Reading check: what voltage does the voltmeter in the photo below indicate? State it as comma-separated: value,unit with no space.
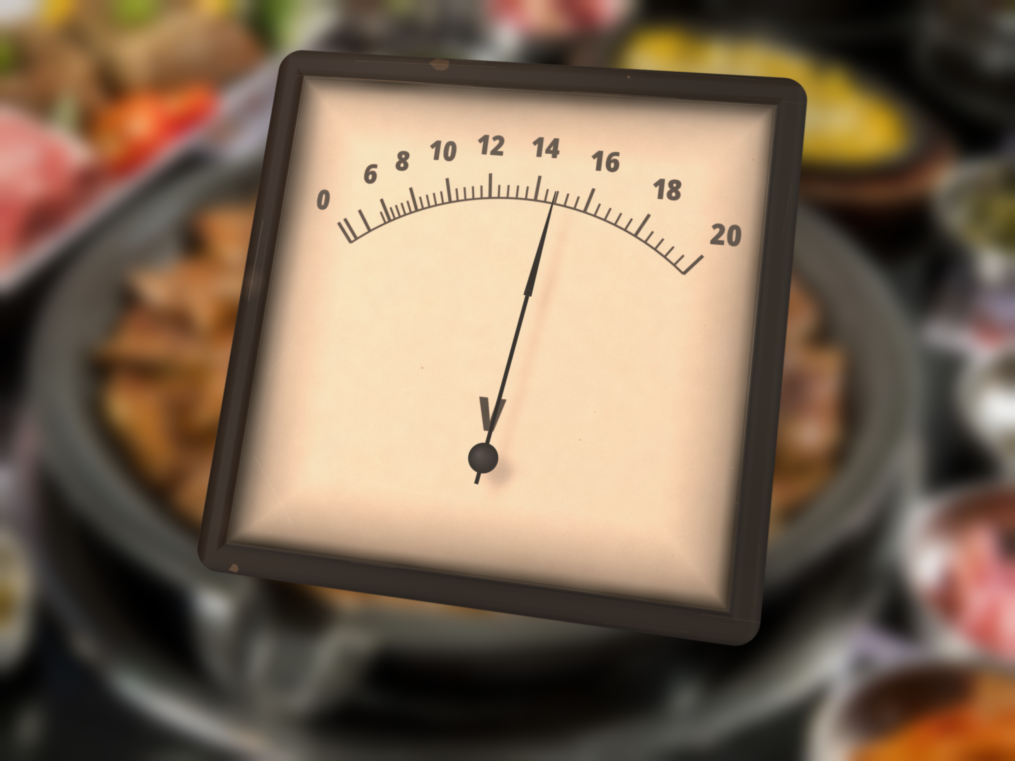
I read 14.8,V
